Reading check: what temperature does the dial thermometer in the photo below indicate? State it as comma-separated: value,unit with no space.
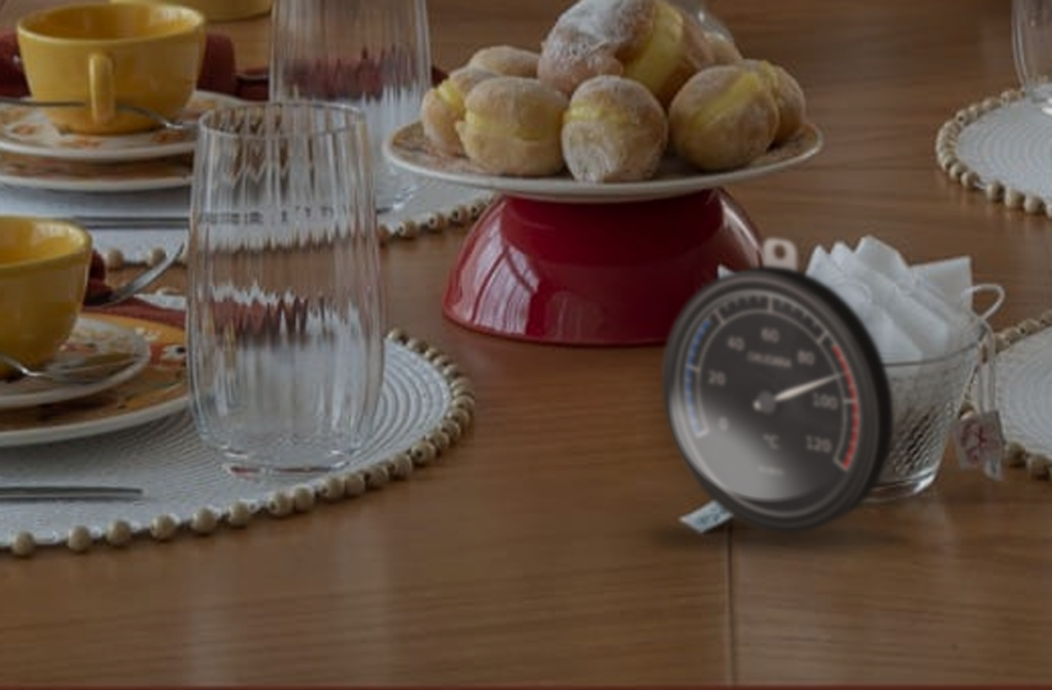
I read 92,°C
